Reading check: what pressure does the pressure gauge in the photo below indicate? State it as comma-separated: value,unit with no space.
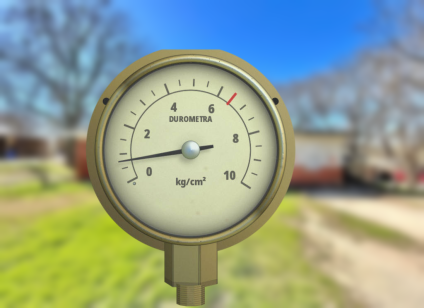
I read 0.75,kg/cm²
